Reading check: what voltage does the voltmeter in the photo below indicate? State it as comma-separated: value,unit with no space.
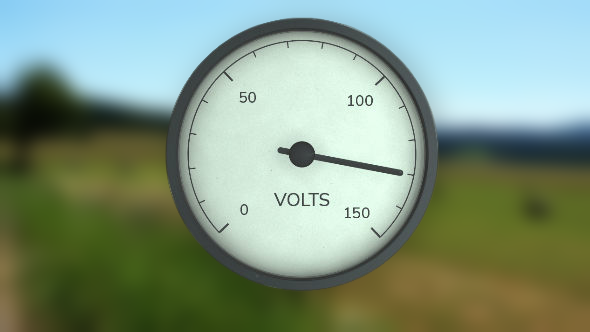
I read 130,V
